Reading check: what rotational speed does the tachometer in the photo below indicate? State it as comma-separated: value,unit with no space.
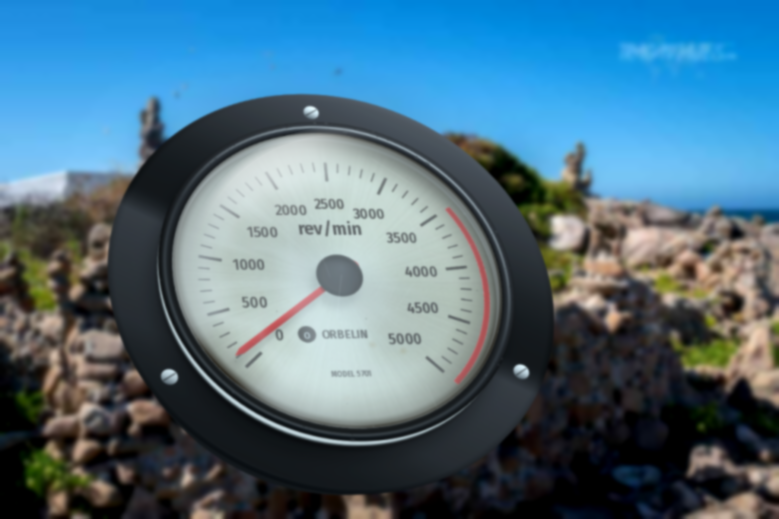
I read 100,rpm
